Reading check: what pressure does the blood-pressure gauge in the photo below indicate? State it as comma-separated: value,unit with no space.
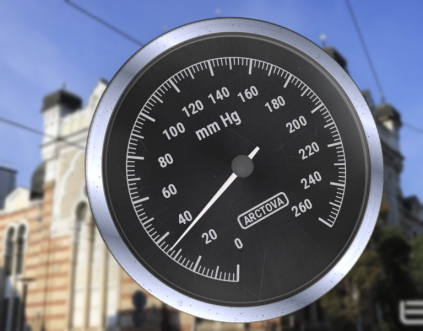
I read 34,mmHg
